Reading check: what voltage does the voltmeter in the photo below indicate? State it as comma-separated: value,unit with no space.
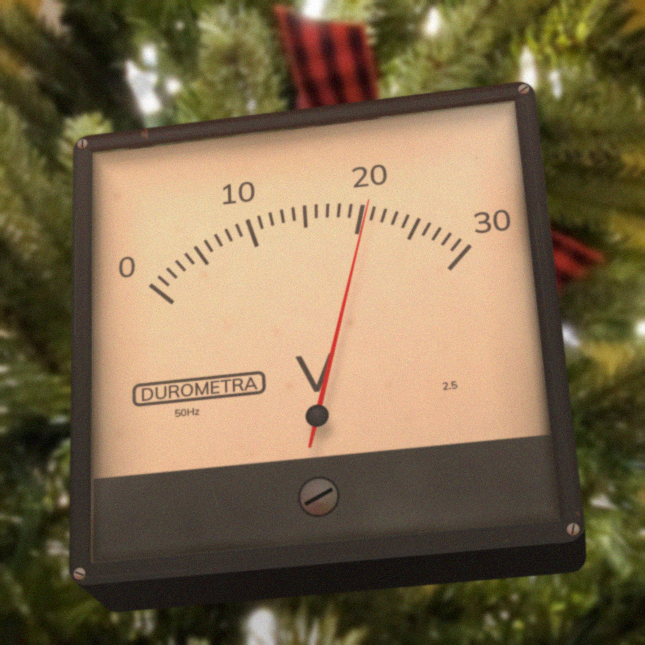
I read 20.5,V
